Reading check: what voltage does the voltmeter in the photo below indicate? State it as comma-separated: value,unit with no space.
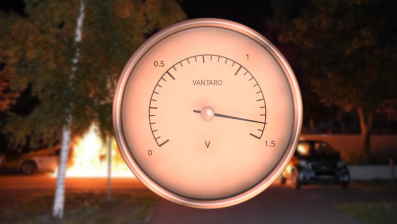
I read 1.4,V
